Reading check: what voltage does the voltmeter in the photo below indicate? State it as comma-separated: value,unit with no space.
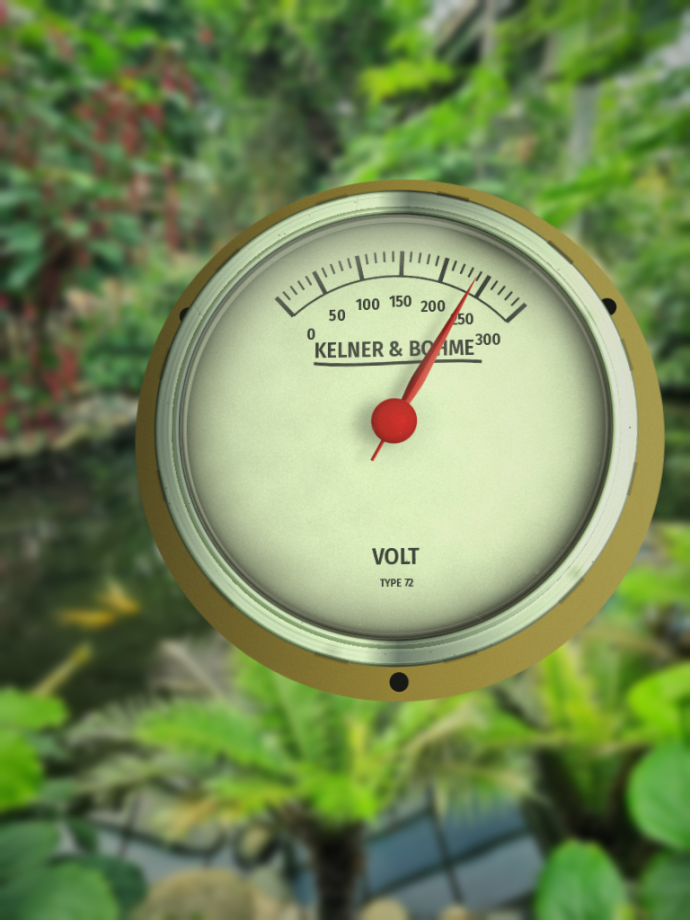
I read 240,V
